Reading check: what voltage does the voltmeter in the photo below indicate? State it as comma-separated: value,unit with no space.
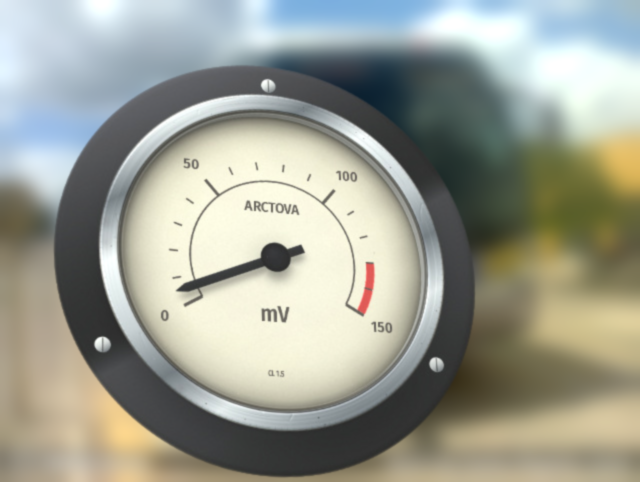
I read 5,mV
